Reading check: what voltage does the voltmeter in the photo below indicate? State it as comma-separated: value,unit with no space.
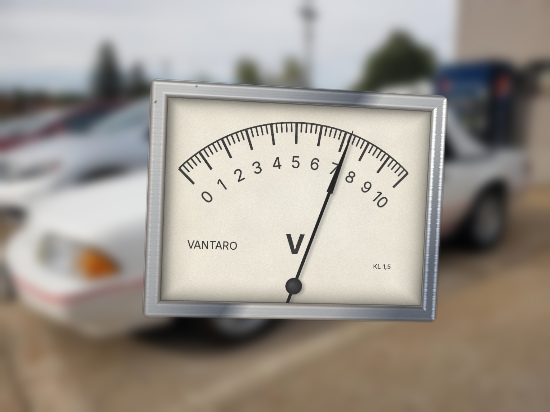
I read 7.2,V
